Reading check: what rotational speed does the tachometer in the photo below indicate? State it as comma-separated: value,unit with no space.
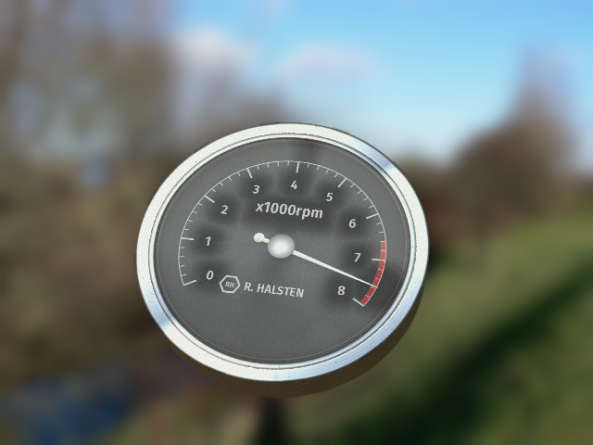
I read 7600,rpm
